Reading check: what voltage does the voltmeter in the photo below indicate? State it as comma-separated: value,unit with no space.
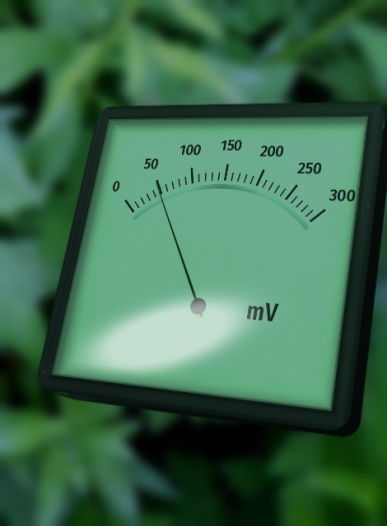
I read 50,mV
